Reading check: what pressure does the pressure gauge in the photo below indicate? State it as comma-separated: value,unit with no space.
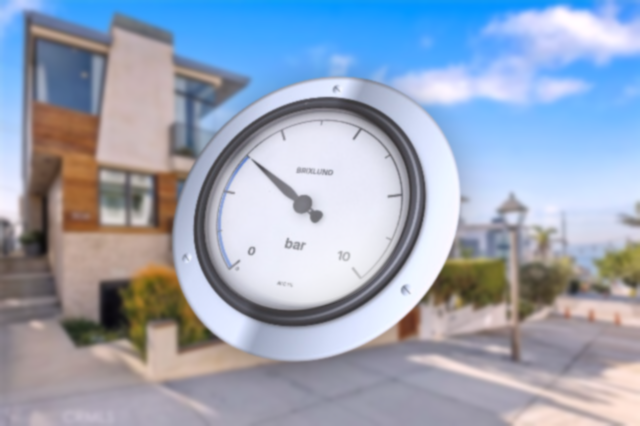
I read 3,bar
